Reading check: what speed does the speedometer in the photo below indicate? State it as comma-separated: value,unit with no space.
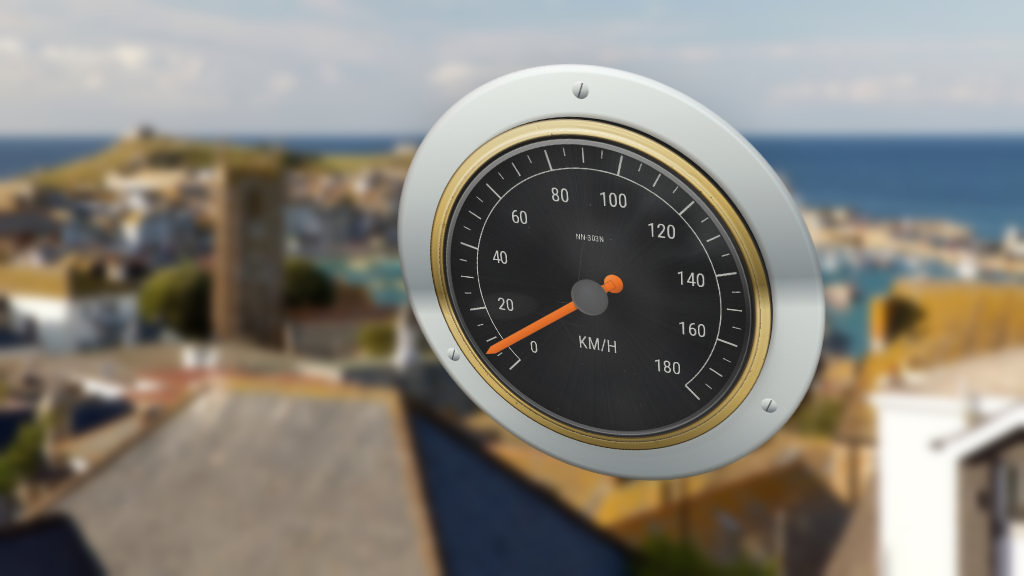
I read 7.5,km/h
